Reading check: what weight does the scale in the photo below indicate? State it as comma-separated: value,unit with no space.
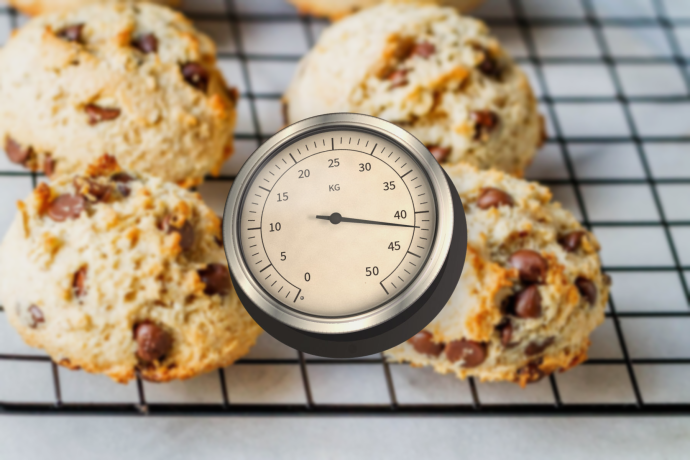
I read 42,kg
